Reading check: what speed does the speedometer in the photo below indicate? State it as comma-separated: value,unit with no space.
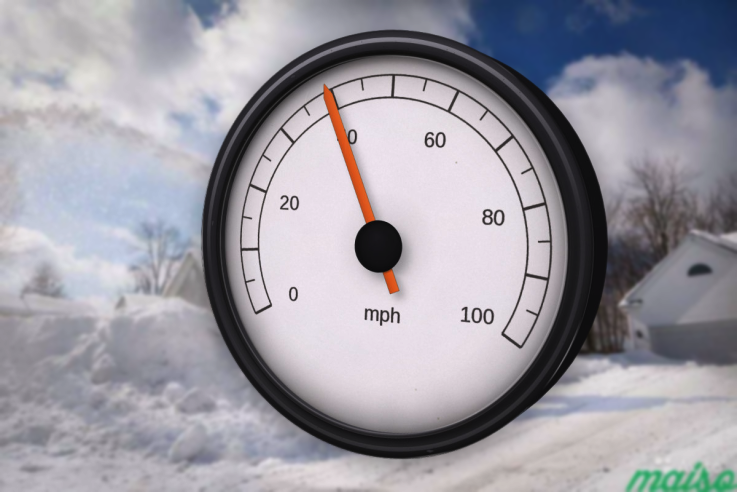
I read 40,mph
